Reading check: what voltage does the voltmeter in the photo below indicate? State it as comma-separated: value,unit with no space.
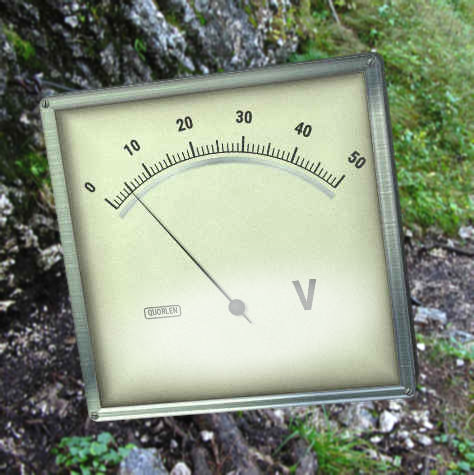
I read 5,V
